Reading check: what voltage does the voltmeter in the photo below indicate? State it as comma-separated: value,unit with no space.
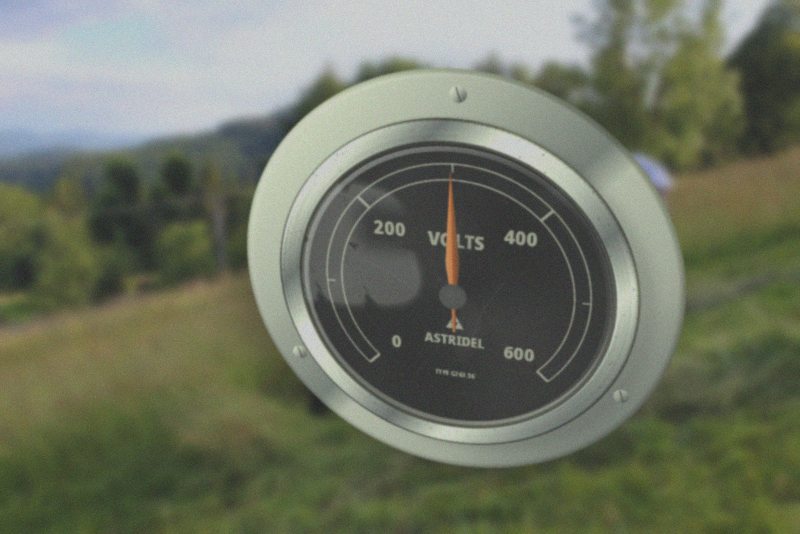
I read 300,V
